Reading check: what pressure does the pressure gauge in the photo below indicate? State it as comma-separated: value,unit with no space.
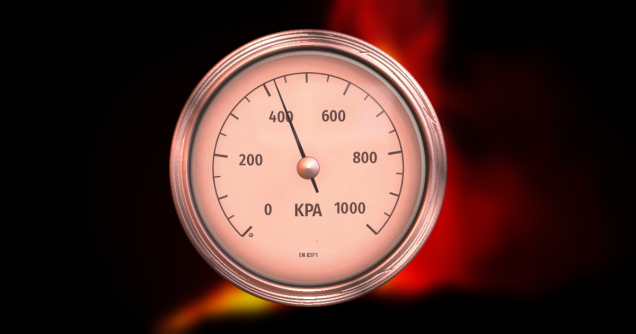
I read 425,kPa
